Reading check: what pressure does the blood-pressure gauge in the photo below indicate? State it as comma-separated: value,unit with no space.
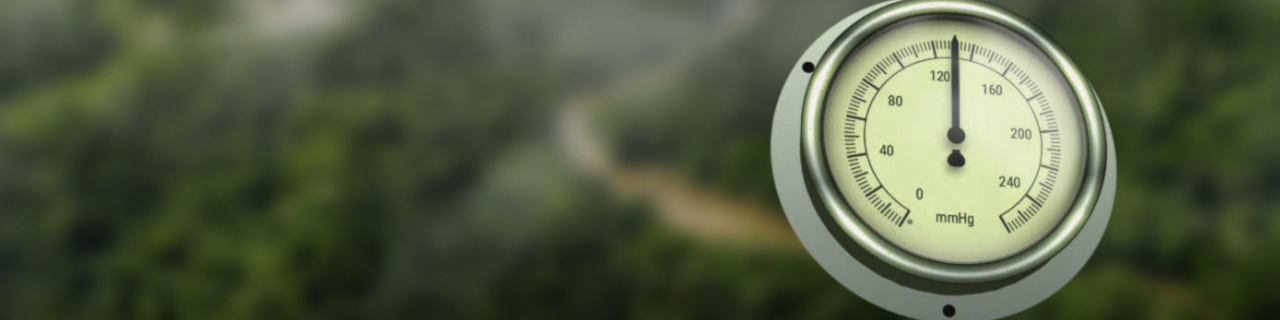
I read 130,mmHg
